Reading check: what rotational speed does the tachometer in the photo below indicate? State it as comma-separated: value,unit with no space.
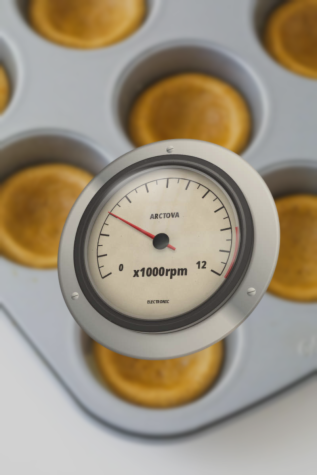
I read 3000,rpm
